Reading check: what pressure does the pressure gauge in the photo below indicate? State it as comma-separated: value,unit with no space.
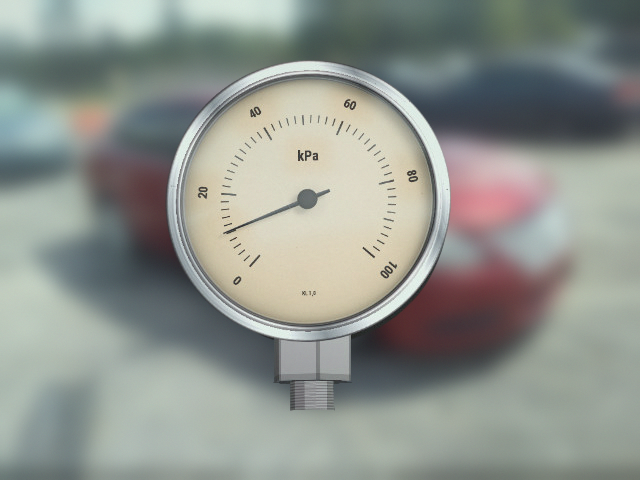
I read 10,kPa
